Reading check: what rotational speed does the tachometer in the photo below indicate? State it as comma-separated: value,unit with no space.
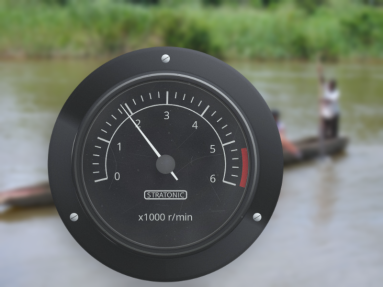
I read 1900,rpm
